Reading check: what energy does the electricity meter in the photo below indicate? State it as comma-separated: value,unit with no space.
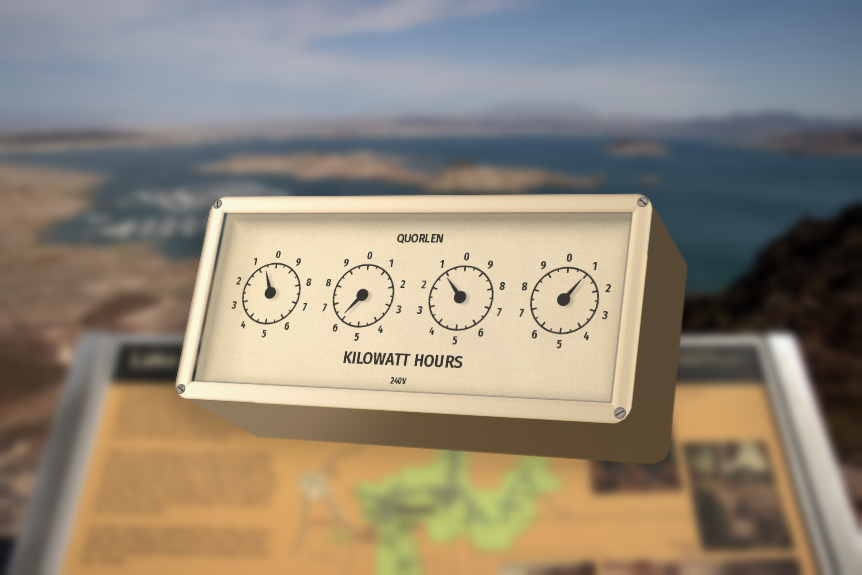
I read 611,kWh
